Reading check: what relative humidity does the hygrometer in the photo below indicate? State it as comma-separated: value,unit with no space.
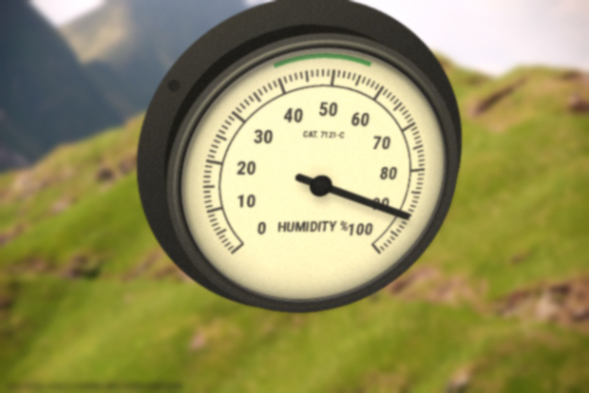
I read 90,%
